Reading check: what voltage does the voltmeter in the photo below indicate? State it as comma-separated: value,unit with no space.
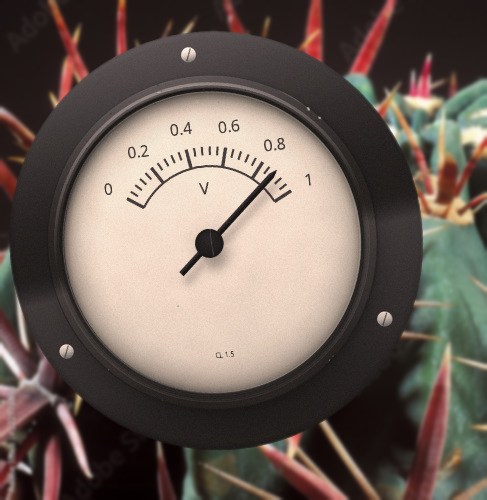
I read 0.88,V
